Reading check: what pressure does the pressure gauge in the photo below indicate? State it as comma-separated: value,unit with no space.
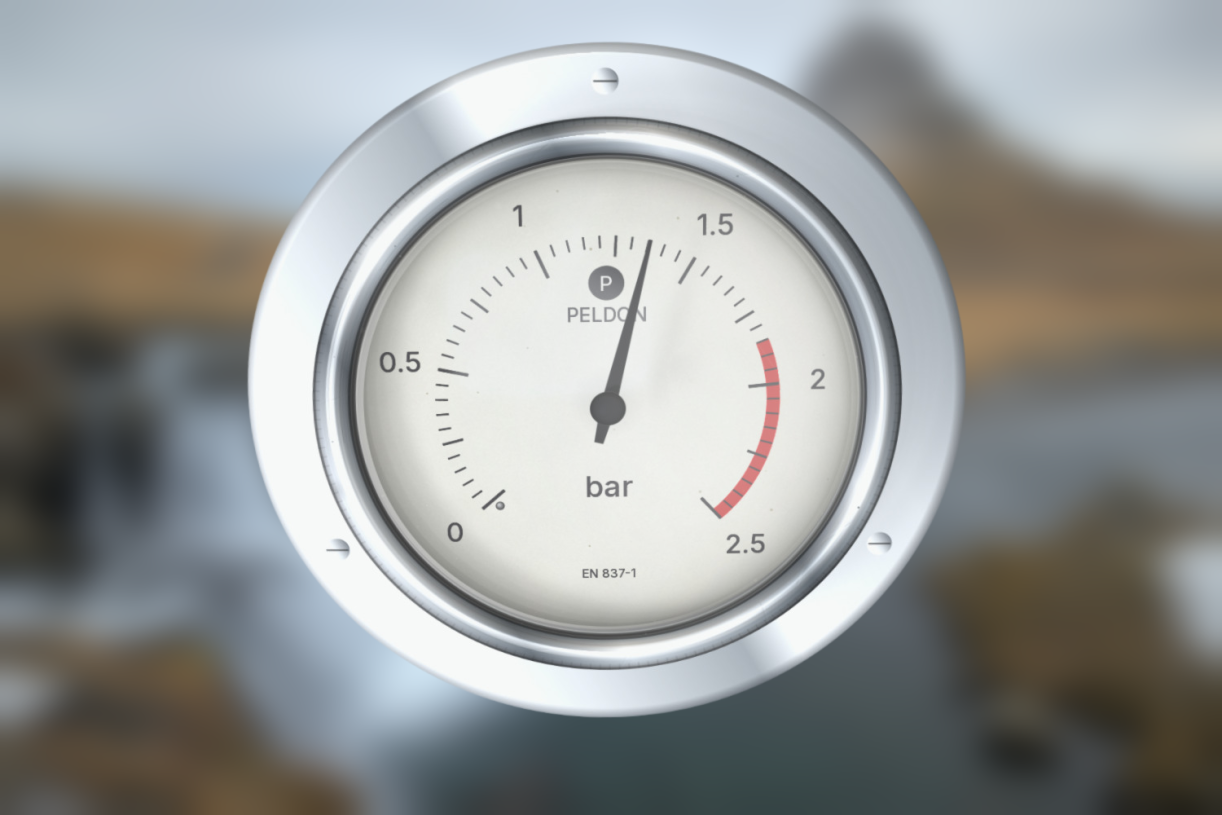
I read 1.35,bar
